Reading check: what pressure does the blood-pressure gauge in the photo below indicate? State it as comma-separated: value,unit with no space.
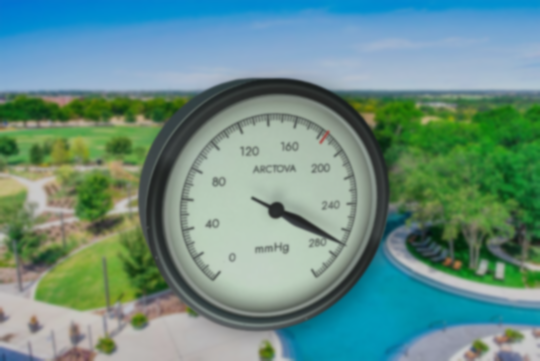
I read 270,mmHg
